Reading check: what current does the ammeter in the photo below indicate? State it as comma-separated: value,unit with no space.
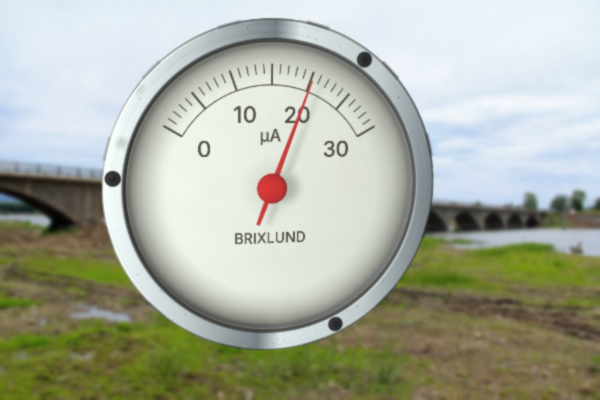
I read 20,µA
